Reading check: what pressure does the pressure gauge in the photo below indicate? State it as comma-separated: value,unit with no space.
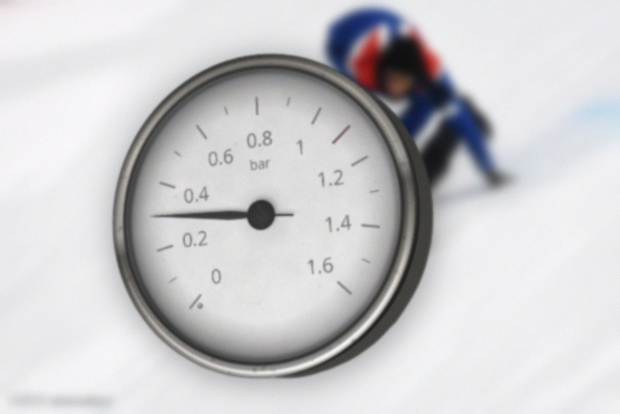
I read 0.3,bar
